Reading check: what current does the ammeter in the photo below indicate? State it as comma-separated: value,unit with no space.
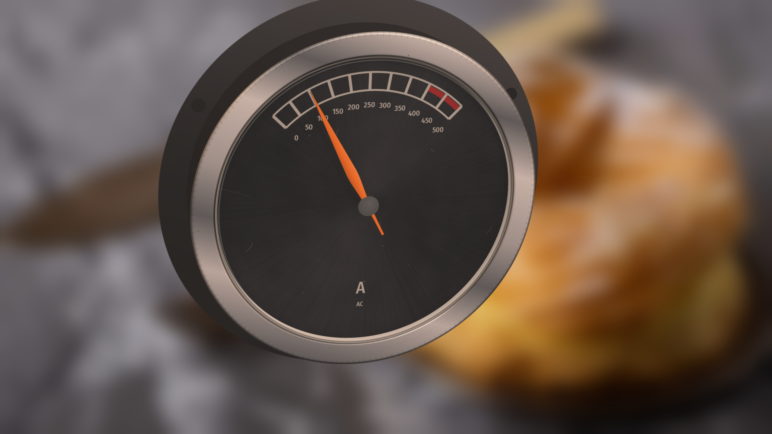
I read 100,A
